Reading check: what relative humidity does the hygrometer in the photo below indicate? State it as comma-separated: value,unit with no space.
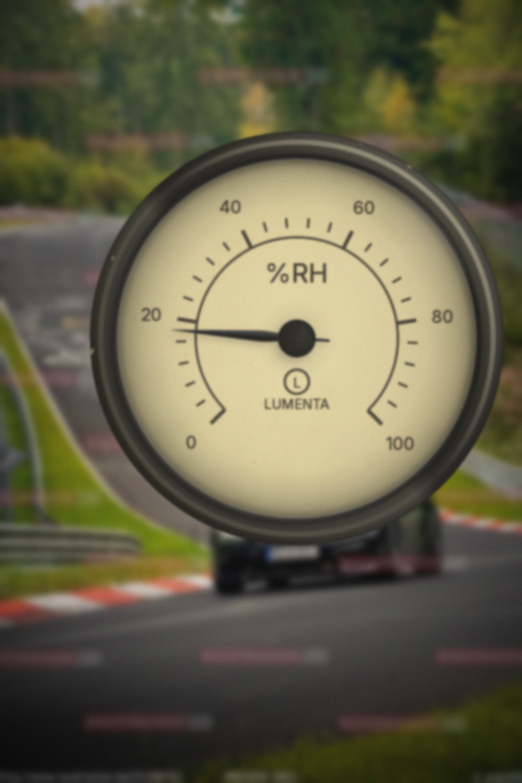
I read 18,%
